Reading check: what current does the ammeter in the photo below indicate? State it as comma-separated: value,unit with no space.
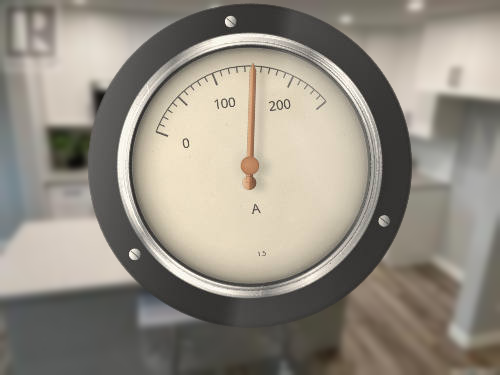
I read 150,A
